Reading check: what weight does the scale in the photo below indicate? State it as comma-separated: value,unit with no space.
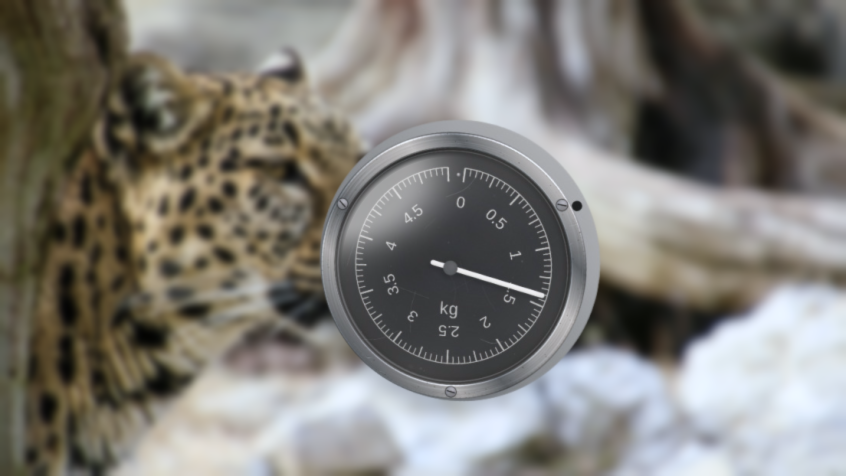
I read 1.4,kg
